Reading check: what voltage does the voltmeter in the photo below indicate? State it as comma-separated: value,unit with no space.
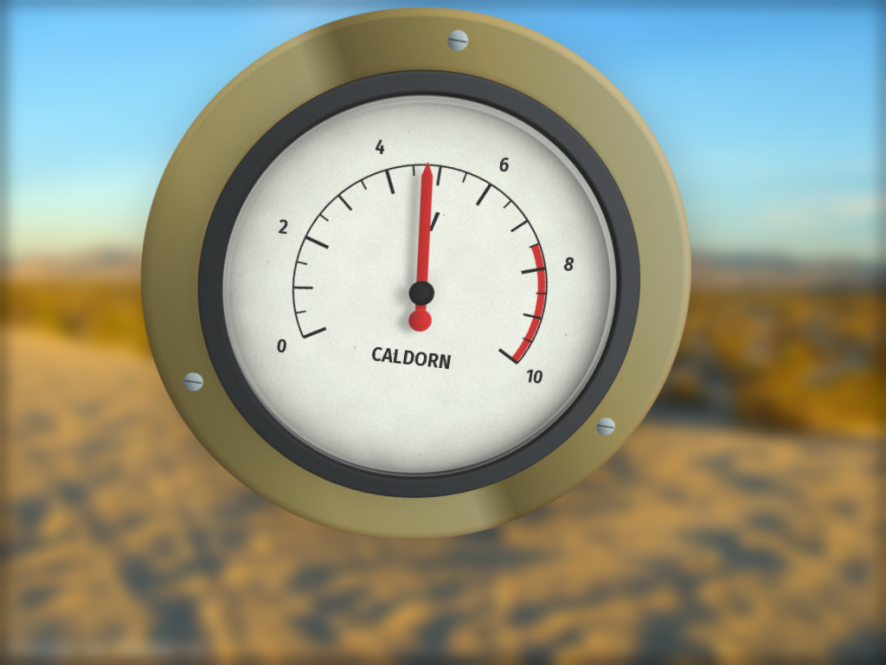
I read 4.75,V
